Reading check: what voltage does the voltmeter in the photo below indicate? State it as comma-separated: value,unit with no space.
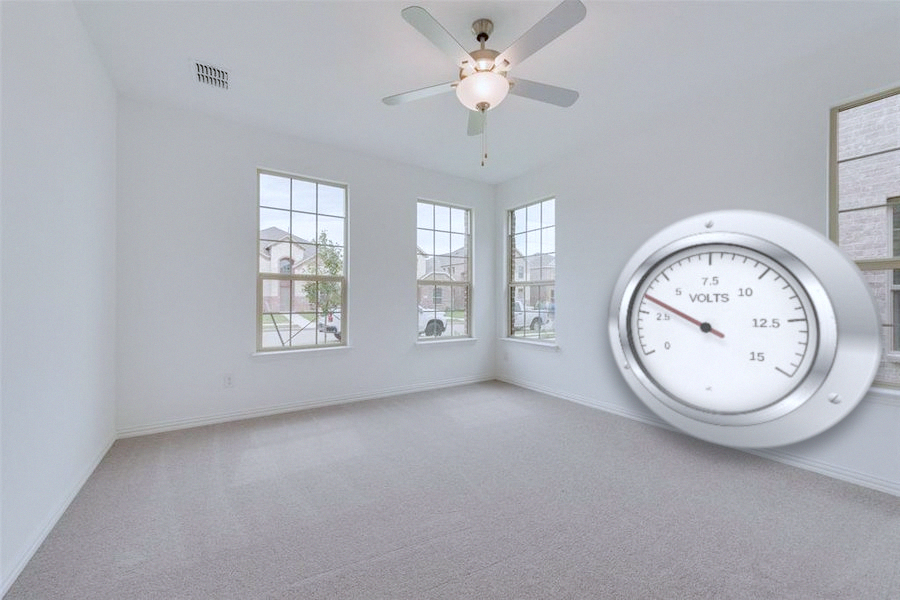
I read 3.5,V
